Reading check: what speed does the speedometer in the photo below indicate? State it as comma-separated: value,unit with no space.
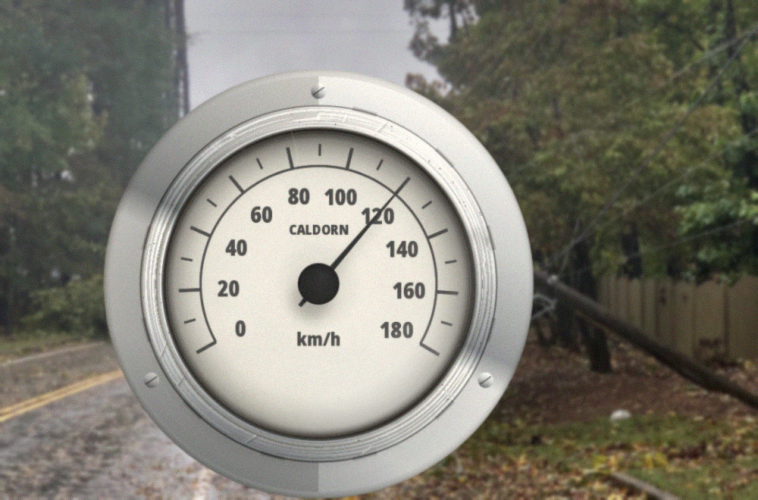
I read 120,km/h
